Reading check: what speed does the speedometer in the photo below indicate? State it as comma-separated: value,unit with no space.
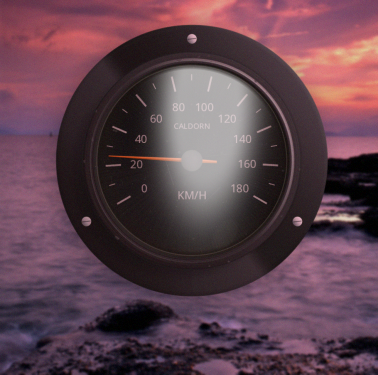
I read 25,km/h
